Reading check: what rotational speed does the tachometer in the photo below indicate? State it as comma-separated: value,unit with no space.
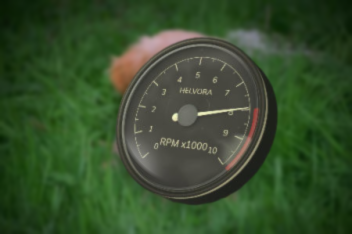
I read 8000,rpm
